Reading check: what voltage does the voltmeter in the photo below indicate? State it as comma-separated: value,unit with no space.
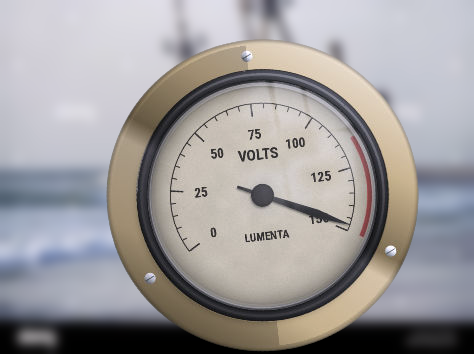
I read 147.5,V
